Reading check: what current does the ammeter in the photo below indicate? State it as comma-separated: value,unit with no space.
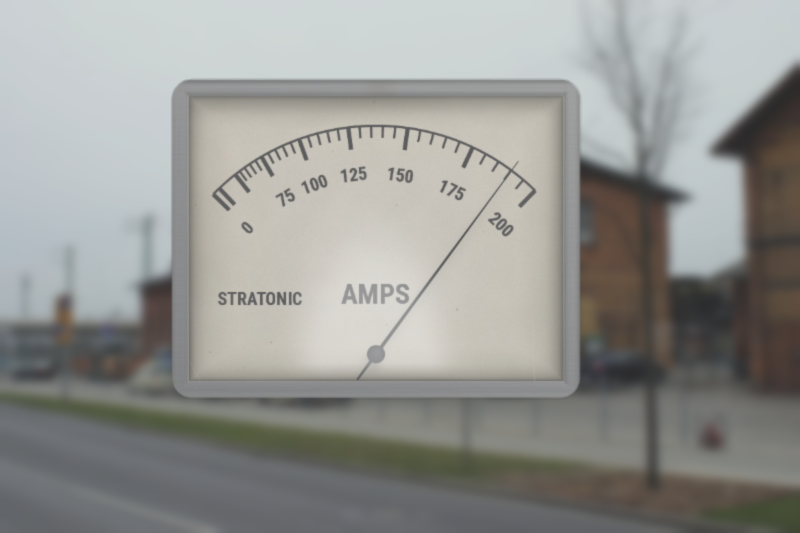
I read 190,A
